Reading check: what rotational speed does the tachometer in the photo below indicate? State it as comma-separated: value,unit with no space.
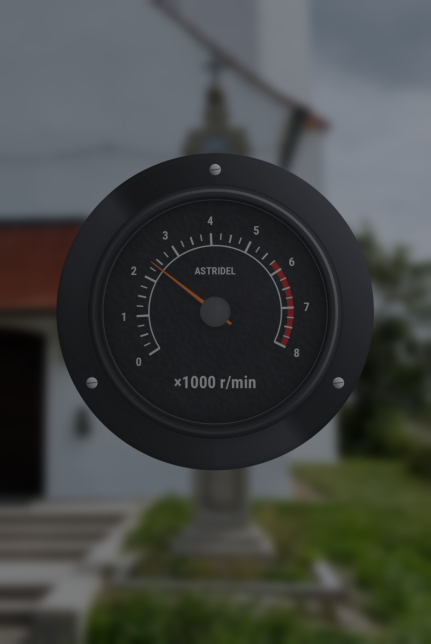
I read 2375,rpm
